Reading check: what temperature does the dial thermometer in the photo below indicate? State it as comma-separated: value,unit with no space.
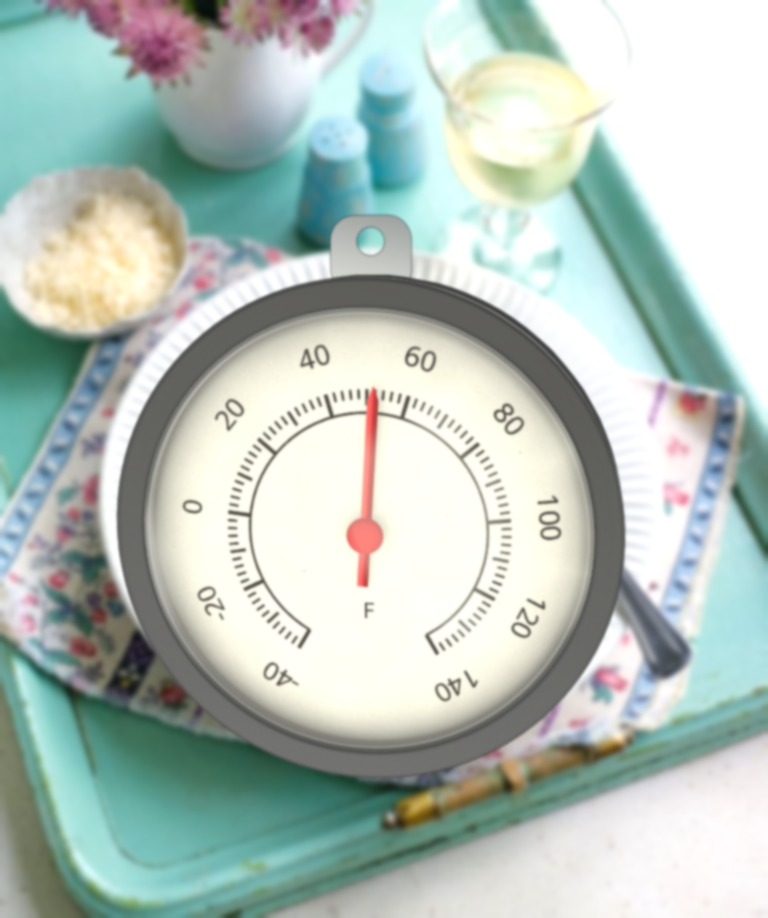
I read 52,°F
